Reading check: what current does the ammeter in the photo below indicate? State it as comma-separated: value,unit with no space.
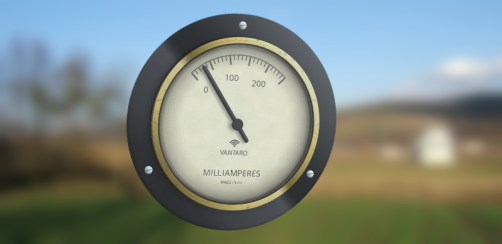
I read 30,mA
